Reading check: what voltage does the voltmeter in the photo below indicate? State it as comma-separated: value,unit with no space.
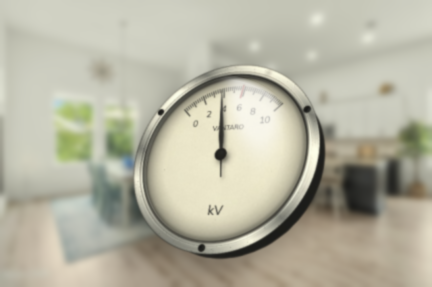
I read 4,kV
